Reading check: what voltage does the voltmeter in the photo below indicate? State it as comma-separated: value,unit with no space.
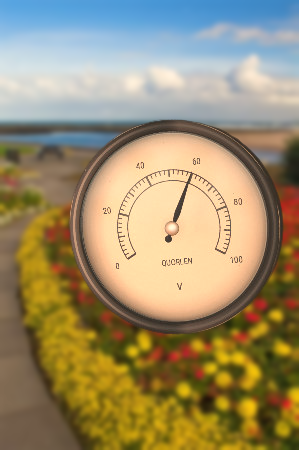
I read 60,V
